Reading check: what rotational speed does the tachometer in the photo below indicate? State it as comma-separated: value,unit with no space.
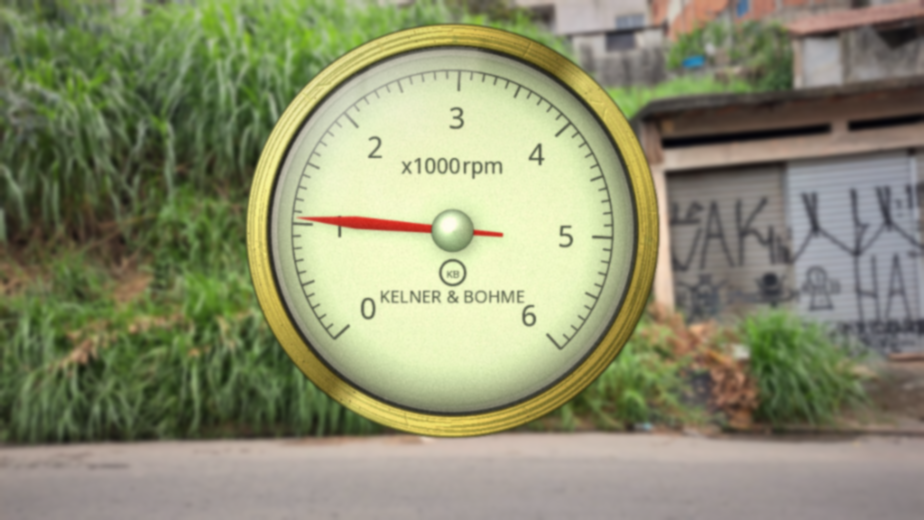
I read 1050,rpm
